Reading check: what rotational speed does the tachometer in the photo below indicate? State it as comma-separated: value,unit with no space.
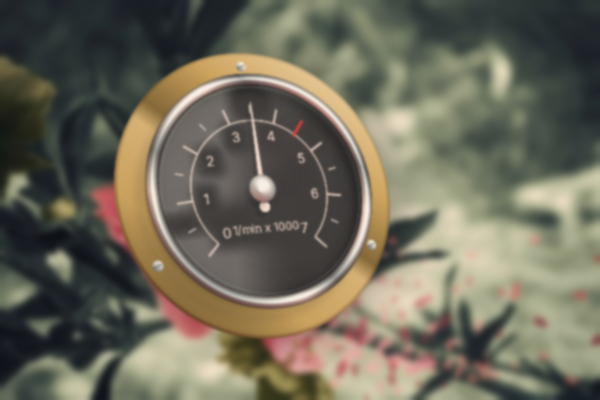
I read 3500,rpm
